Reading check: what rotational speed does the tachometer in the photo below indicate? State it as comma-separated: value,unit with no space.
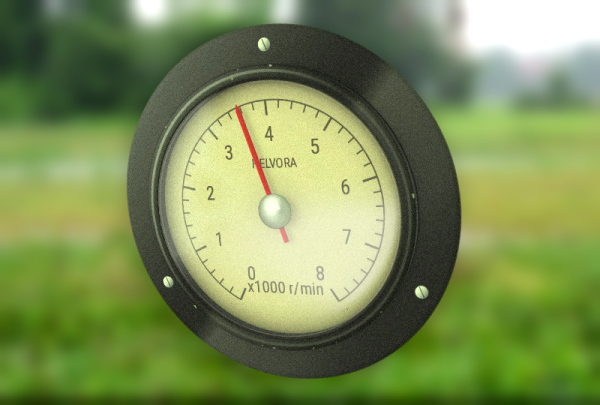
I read 3600,rpm
